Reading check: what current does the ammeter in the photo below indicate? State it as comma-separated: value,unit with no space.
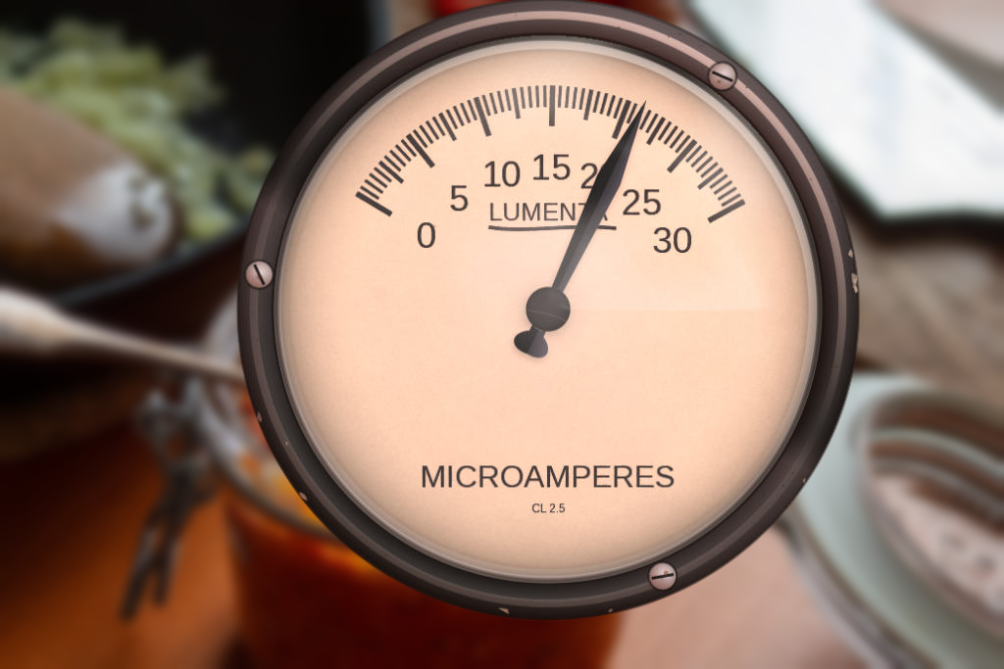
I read 21,µA
